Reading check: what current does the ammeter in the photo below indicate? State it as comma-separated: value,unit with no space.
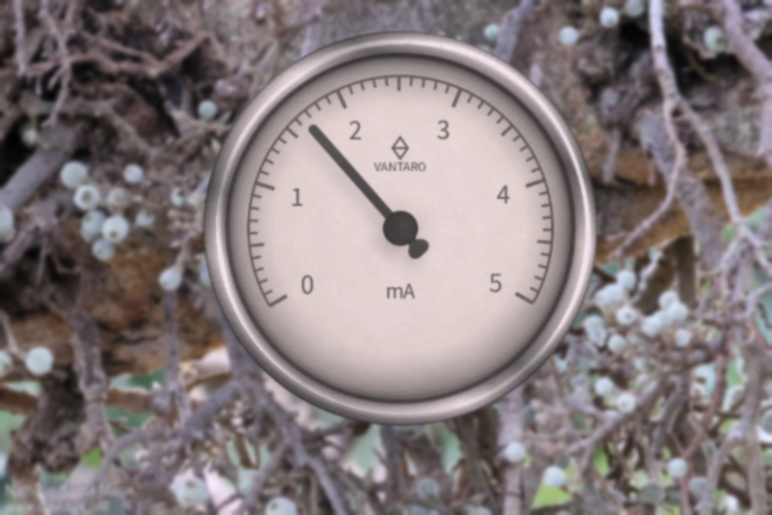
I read 1.65,mA
